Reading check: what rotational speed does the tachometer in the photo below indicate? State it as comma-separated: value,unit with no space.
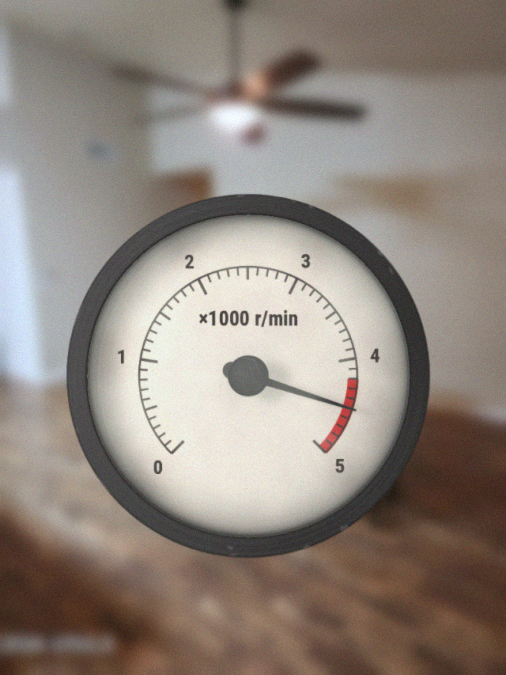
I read 4500,rpm
